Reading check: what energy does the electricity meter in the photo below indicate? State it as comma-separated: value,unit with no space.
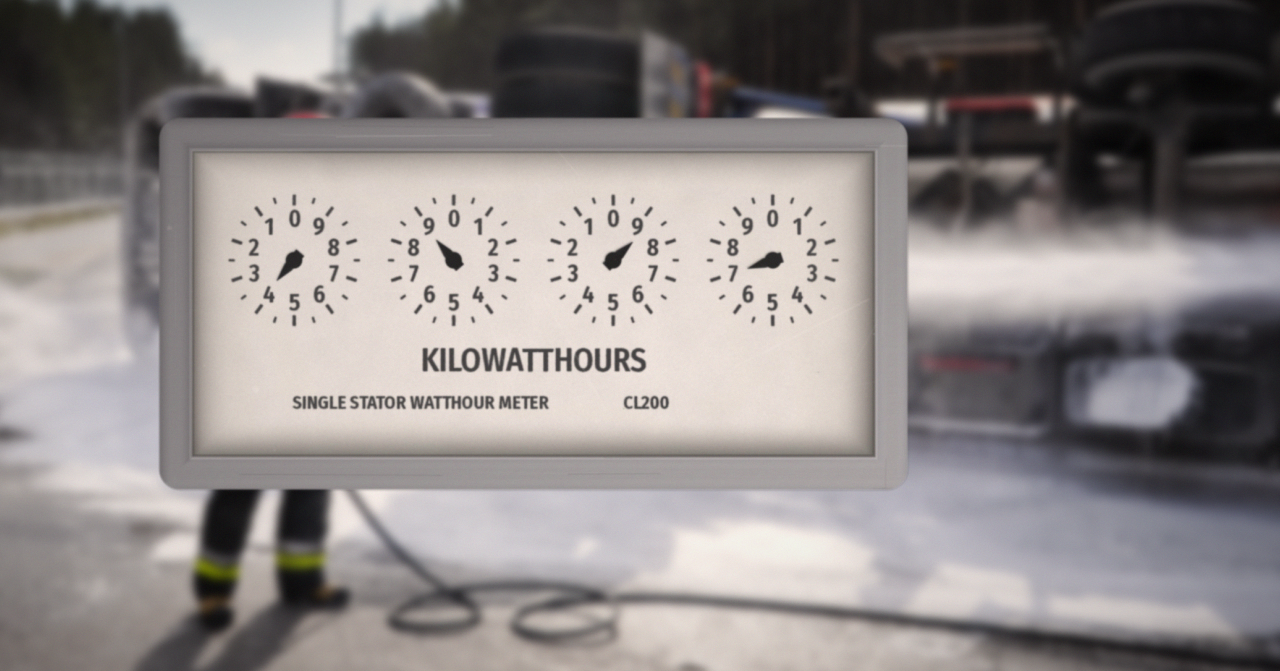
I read 3887,kWh
